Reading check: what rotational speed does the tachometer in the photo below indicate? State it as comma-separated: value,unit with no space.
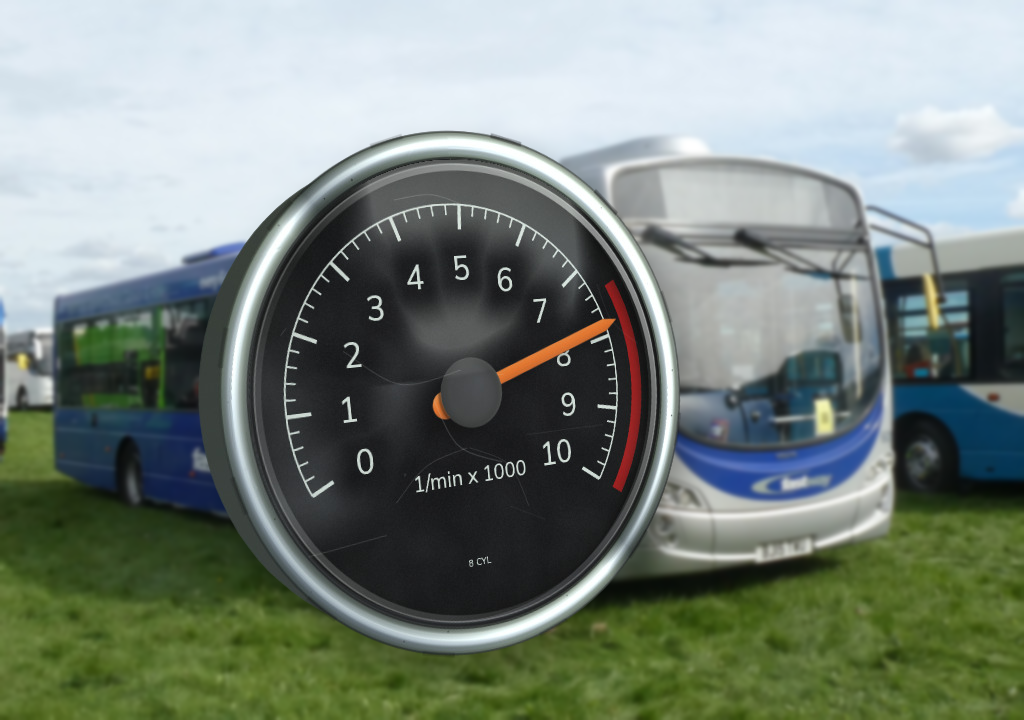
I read 7800,rpm
